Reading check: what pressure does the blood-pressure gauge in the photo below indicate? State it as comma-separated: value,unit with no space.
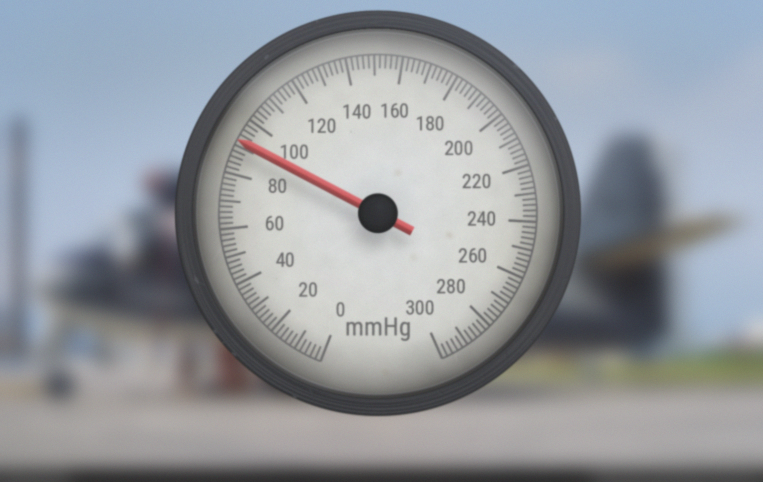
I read 92,mmHg
